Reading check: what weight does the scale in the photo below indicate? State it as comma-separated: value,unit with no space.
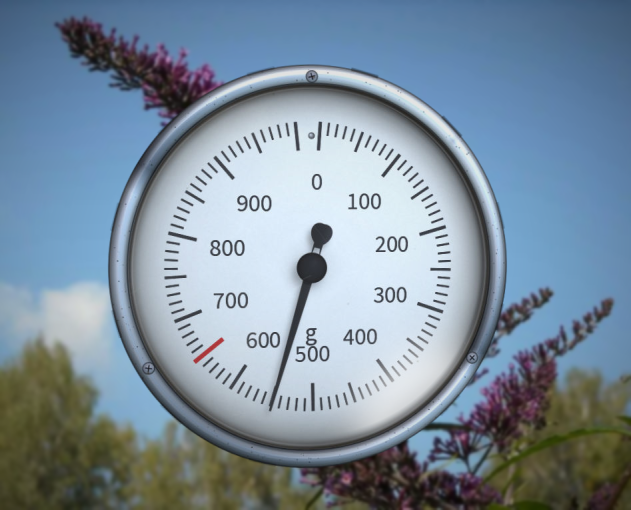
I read 550,g
